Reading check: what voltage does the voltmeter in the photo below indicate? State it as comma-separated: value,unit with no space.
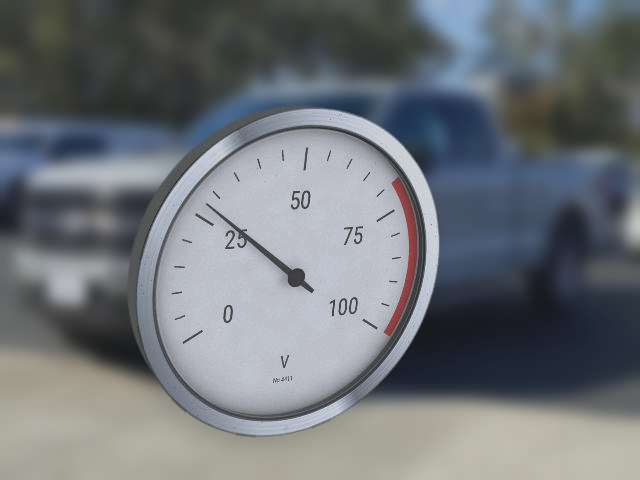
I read 27.5,V
